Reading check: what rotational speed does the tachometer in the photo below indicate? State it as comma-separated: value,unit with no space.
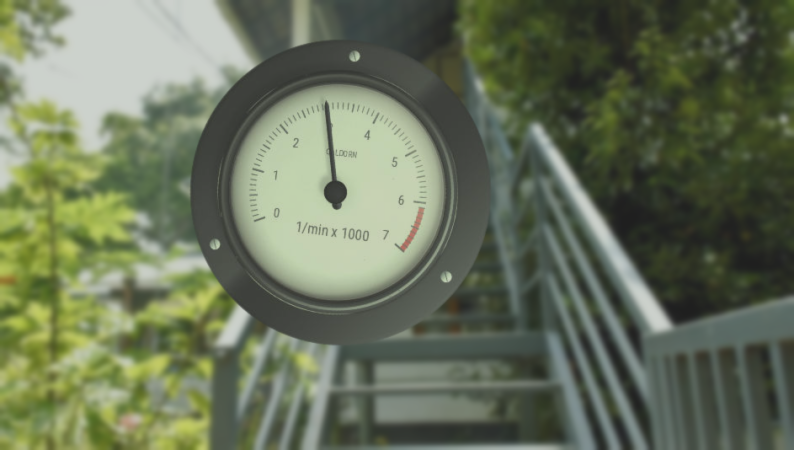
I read 3000,rpm
